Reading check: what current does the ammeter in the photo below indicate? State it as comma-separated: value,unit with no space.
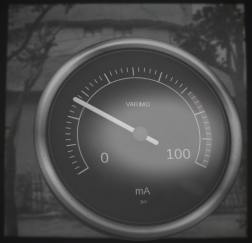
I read 26,mA
